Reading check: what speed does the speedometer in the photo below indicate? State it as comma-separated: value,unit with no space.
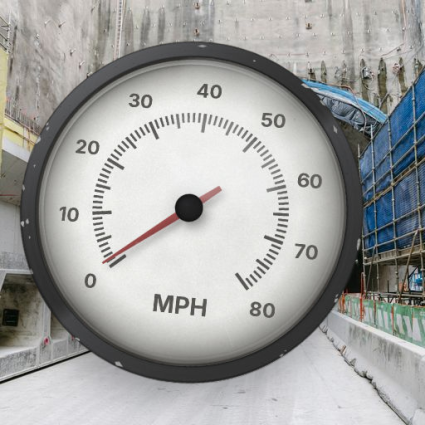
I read 1,mph
